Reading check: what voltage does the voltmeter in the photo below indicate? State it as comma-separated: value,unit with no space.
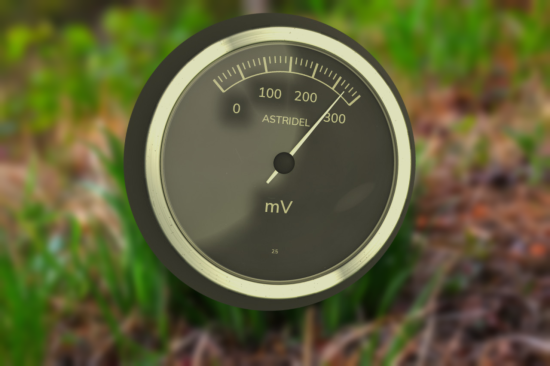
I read 270,mV
